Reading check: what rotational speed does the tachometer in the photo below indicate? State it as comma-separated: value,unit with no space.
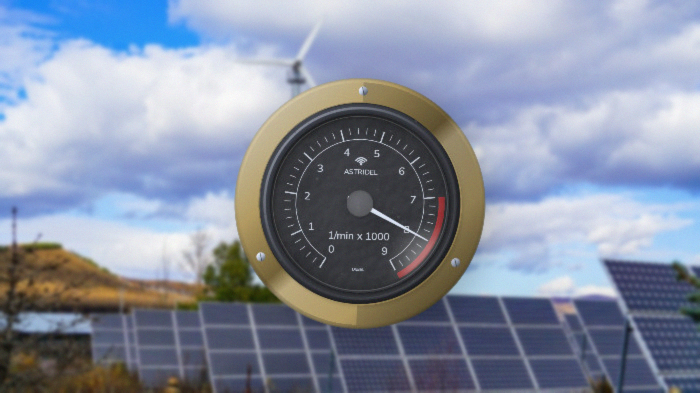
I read 8000,rpm
